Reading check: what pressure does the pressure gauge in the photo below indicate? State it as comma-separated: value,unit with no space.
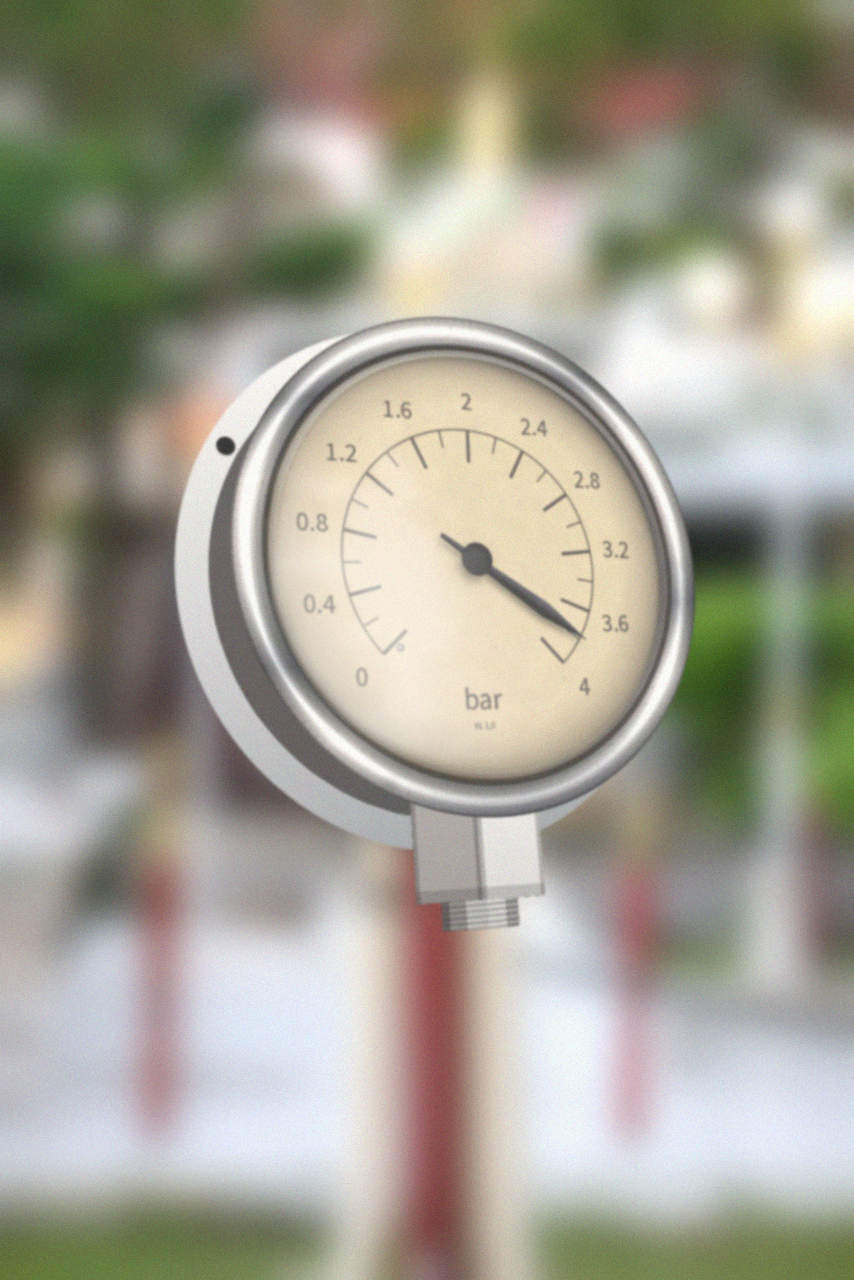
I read 3.8,bar
